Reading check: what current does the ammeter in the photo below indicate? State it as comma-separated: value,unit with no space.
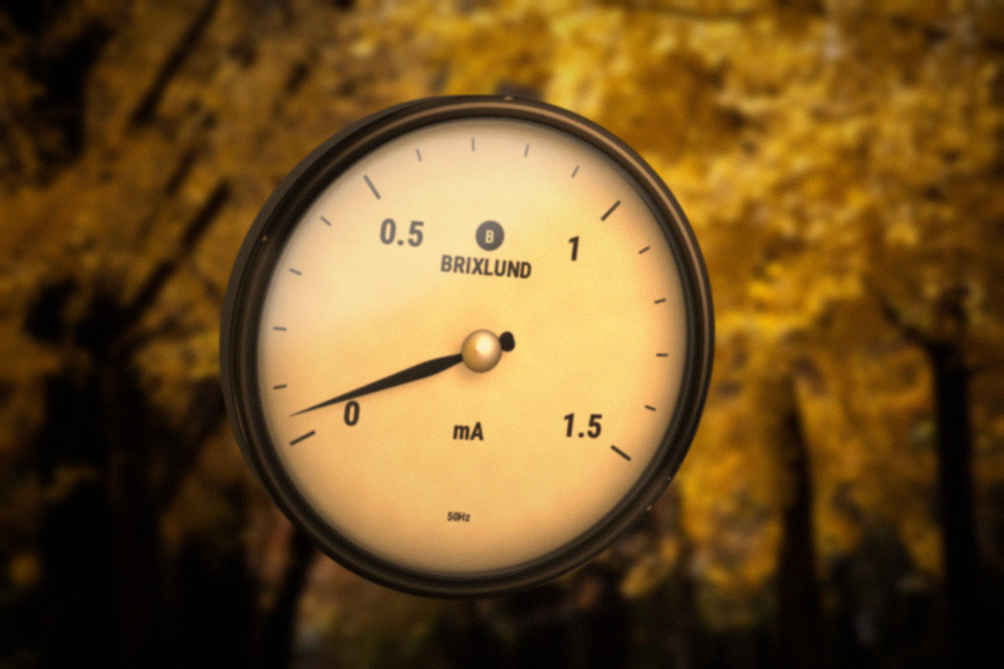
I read 0.05,mA
